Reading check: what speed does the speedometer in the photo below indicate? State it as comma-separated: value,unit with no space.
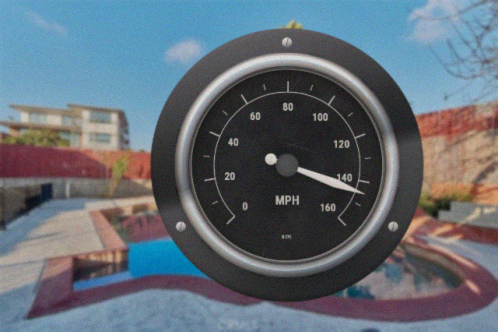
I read 145,mph
